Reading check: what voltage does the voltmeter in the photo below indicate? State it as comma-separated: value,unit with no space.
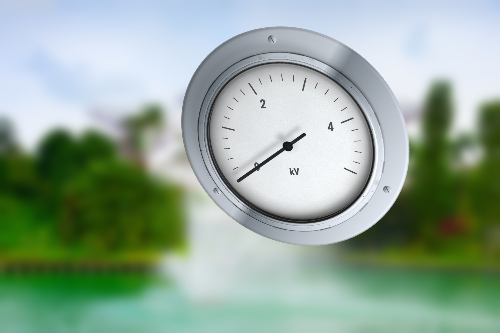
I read 0,kV
